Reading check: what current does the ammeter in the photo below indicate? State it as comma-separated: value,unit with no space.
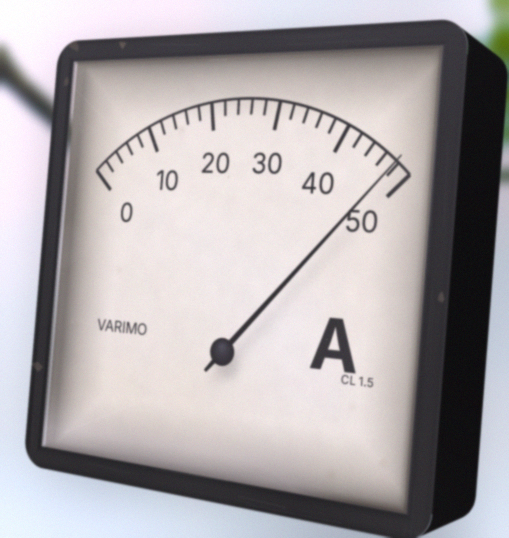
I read 48,A
